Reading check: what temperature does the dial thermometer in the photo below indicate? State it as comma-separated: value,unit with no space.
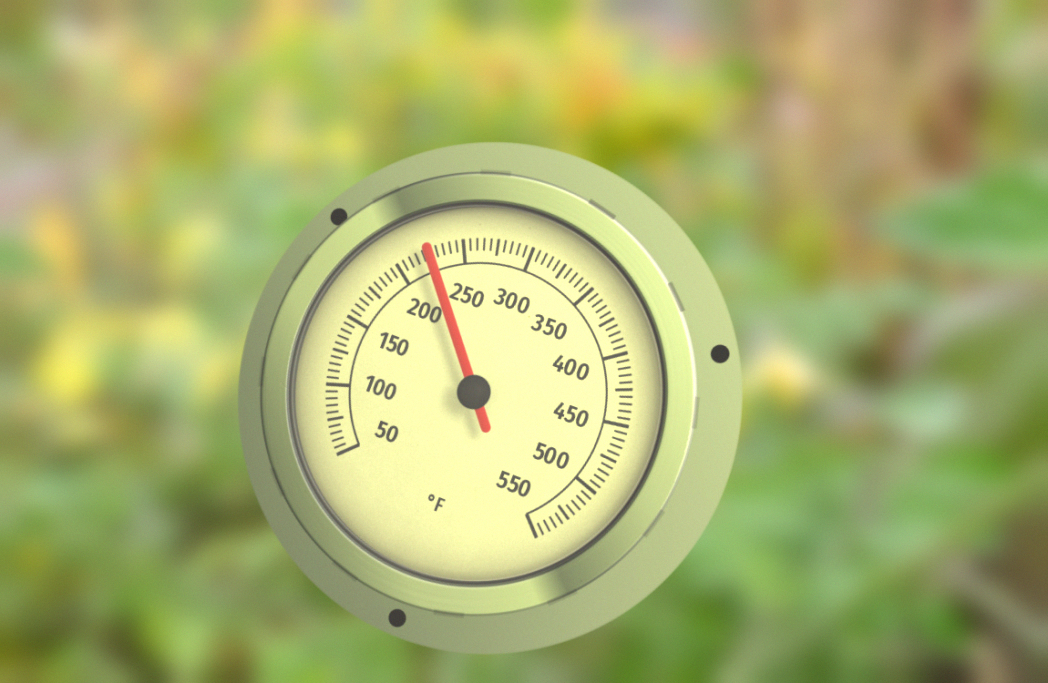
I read 225,°F
